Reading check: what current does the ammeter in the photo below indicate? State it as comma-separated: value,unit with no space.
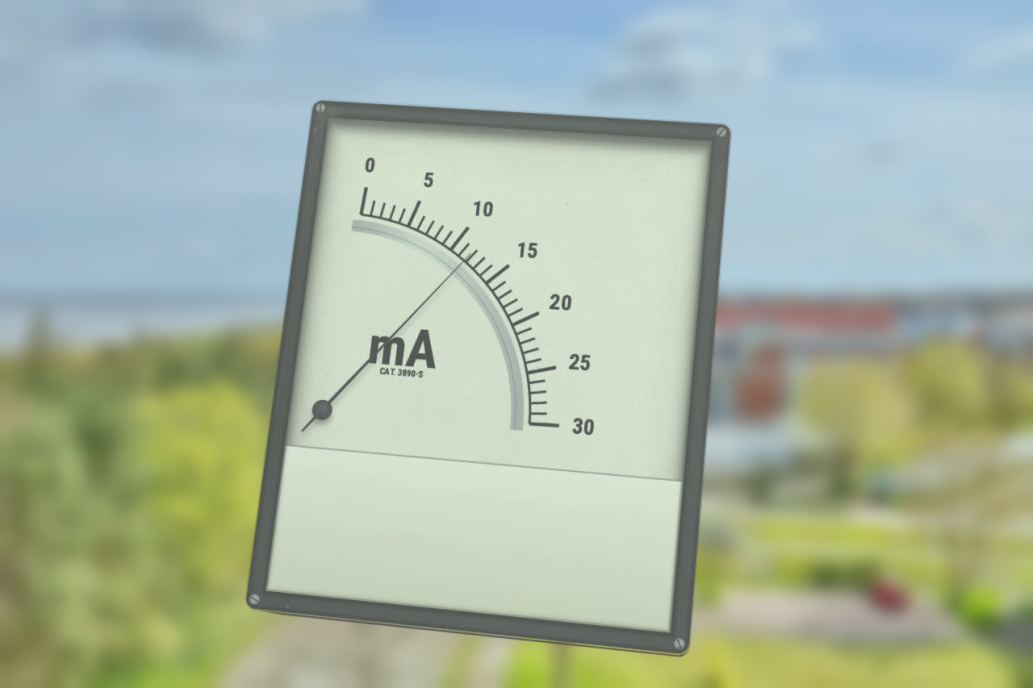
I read 12,mA
